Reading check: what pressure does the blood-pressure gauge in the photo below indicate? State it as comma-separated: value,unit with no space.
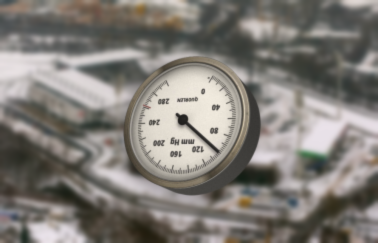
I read 100,mmHg
